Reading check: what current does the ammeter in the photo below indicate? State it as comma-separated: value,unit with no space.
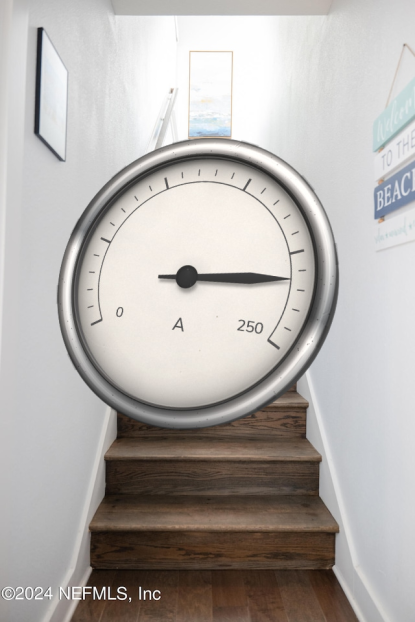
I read 215,A
